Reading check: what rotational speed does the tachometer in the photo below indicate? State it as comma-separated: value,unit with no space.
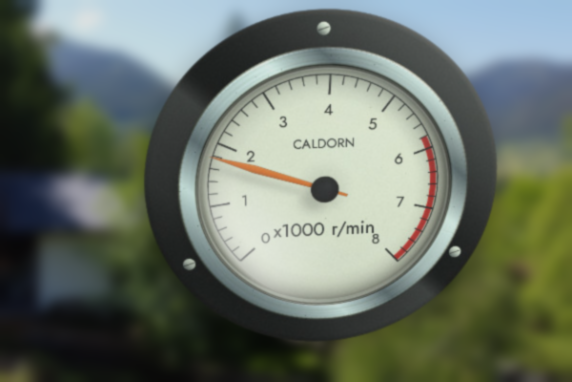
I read 1800,rpm
